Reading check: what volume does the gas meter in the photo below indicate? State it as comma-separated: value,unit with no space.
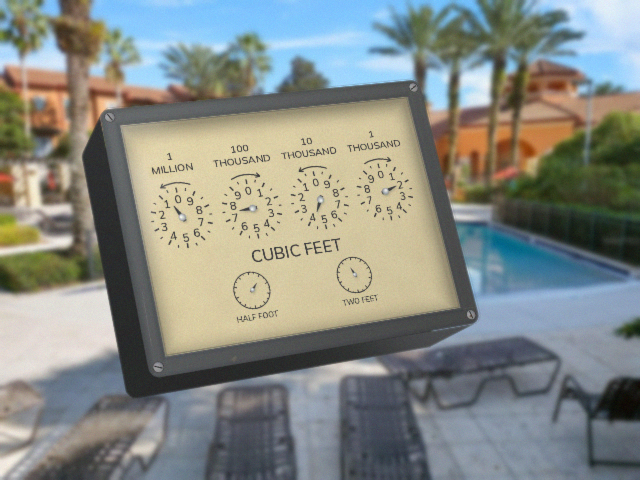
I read 74200,ft³
